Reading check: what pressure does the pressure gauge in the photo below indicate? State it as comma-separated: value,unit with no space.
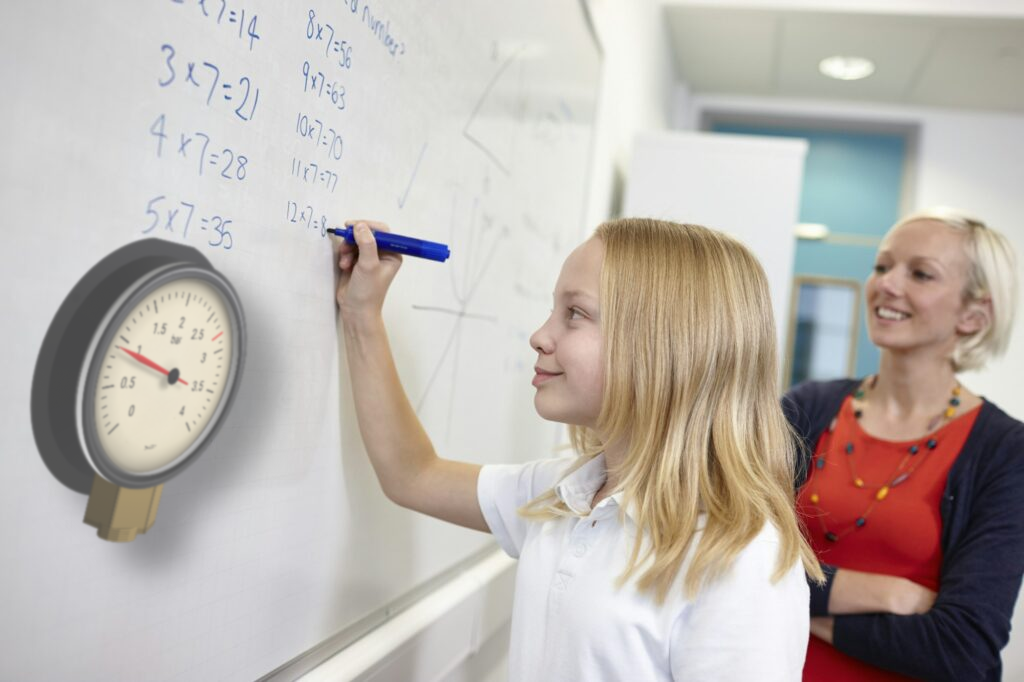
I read 0.9,bar
